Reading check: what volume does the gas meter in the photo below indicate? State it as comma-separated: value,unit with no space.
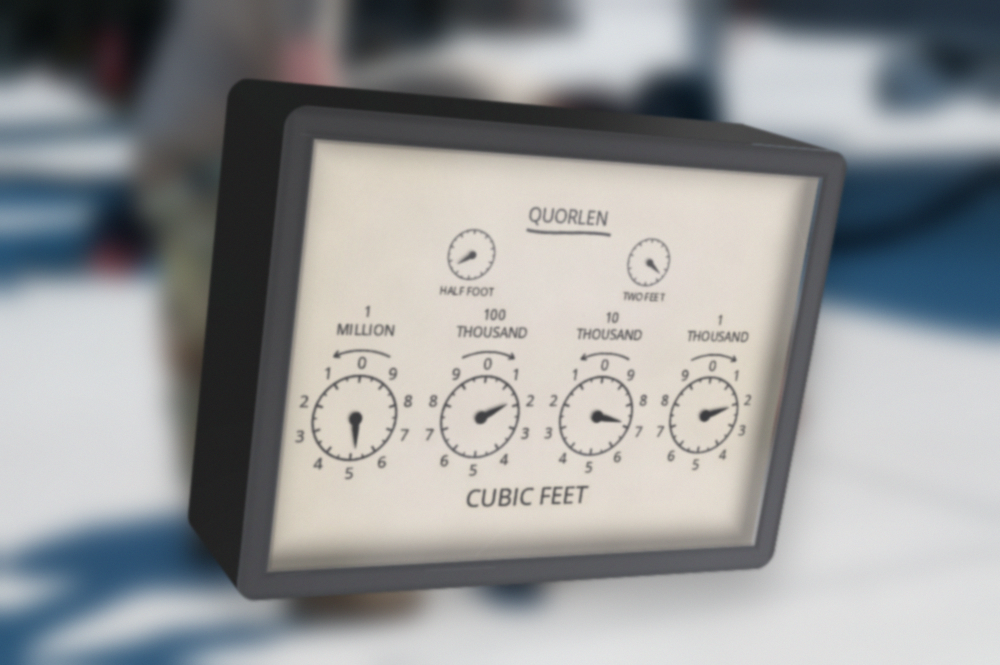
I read 517200,ft³
